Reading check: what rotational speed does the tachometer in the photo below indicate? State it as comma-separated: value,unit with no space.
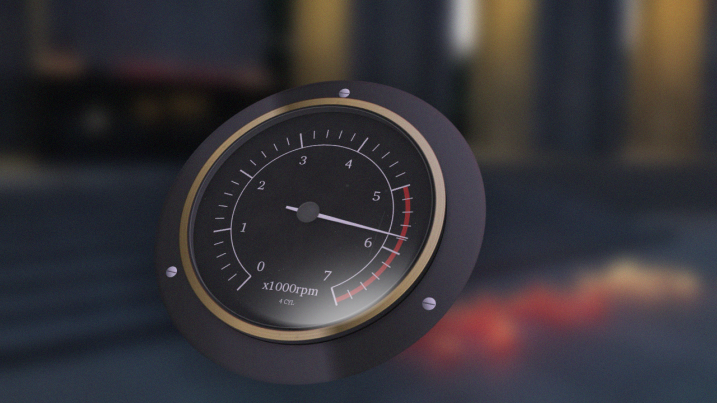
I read 5800,rpm
